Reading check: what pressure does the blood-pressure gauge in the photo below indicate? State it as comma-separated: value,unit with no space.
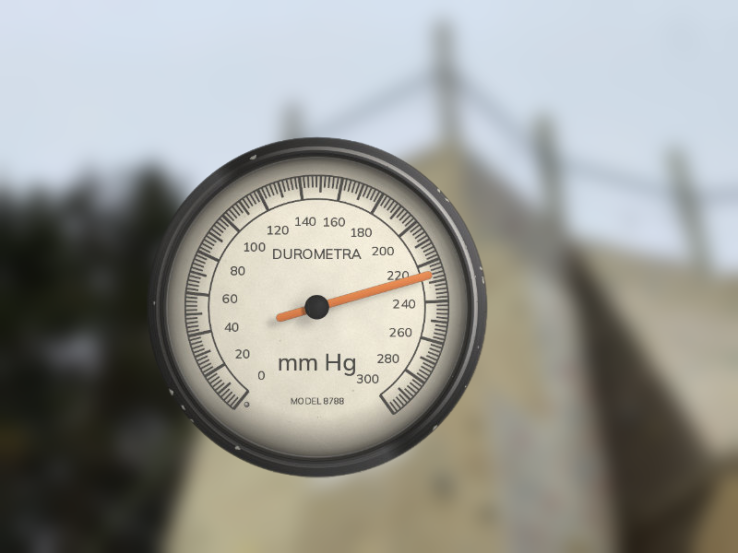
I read 226,mmHg
